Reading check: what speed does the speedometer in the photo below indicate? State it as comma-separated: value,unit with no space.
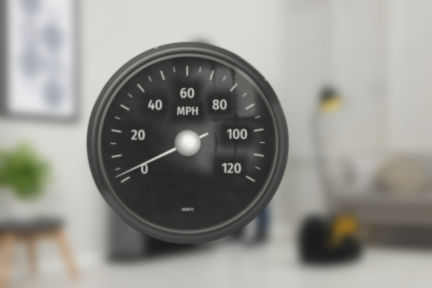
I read 2.5,mph
